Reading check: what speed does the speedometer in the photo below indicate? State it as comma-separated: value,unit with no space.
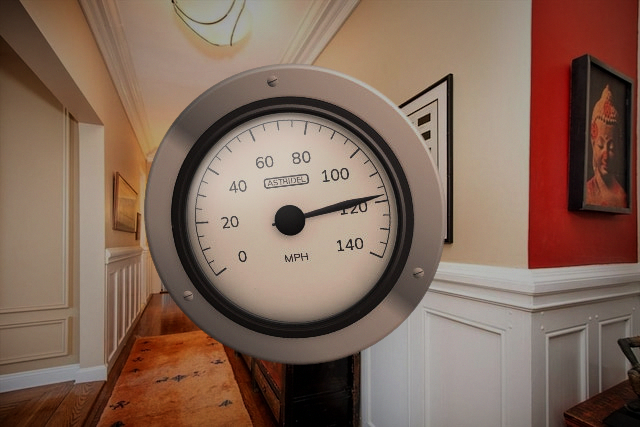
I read 117.5,mph
